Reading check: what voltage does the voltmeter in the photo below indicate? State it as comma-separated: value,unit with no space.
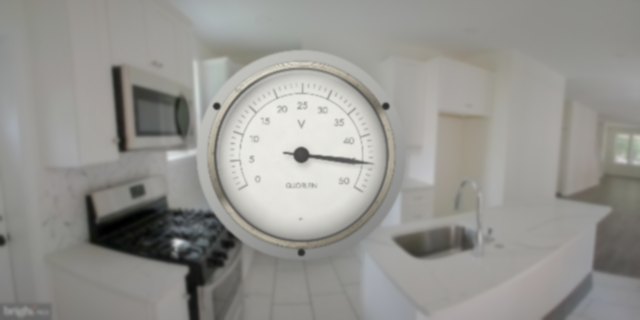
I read 45,V
